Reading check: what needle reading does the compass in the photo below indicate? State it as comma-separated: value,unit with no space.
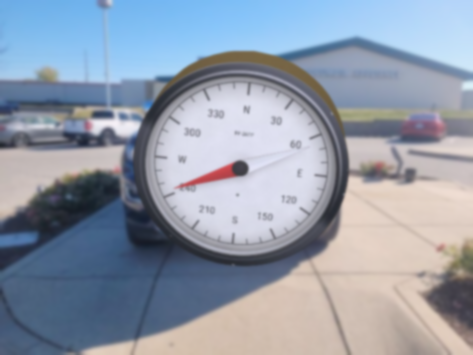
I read 245,°
